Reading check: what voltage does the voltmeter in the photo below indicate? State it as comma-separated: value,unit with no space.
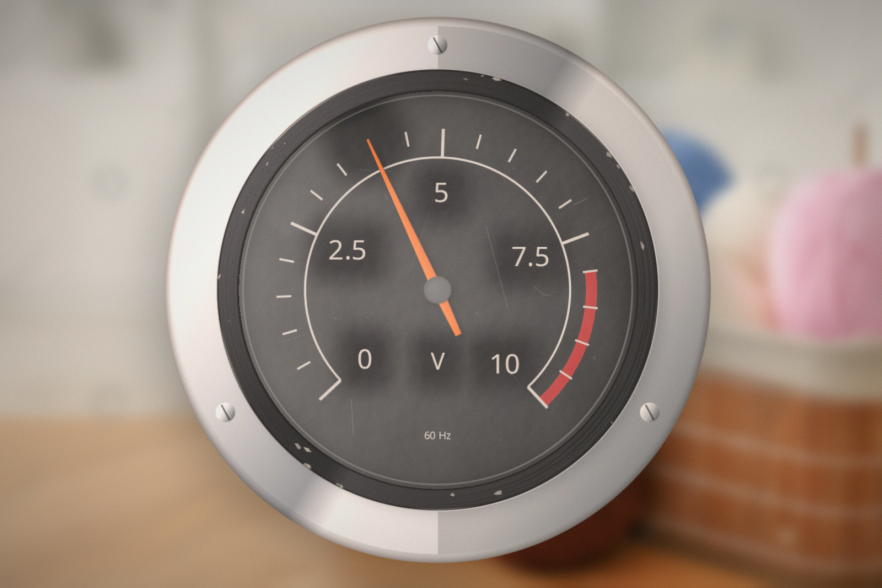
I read 4,V
